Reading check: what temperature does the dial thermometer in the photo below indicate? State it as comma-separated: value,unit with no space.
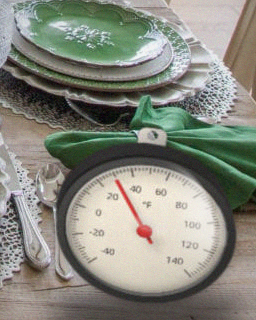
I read 30,°F
